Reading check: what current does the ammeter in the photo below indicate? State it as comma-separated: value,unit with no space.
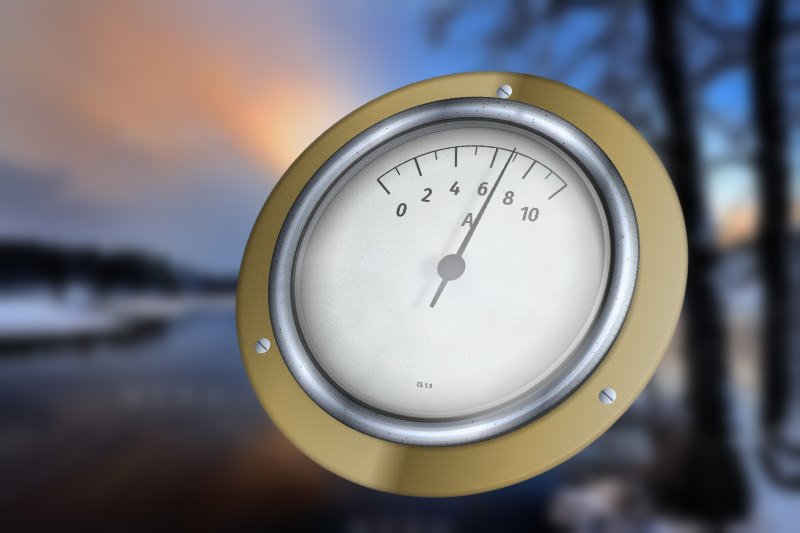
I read 7,A
